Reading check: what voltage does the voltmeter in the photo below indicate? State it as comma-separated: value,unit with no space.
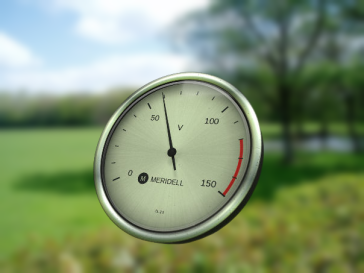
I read 60,V
